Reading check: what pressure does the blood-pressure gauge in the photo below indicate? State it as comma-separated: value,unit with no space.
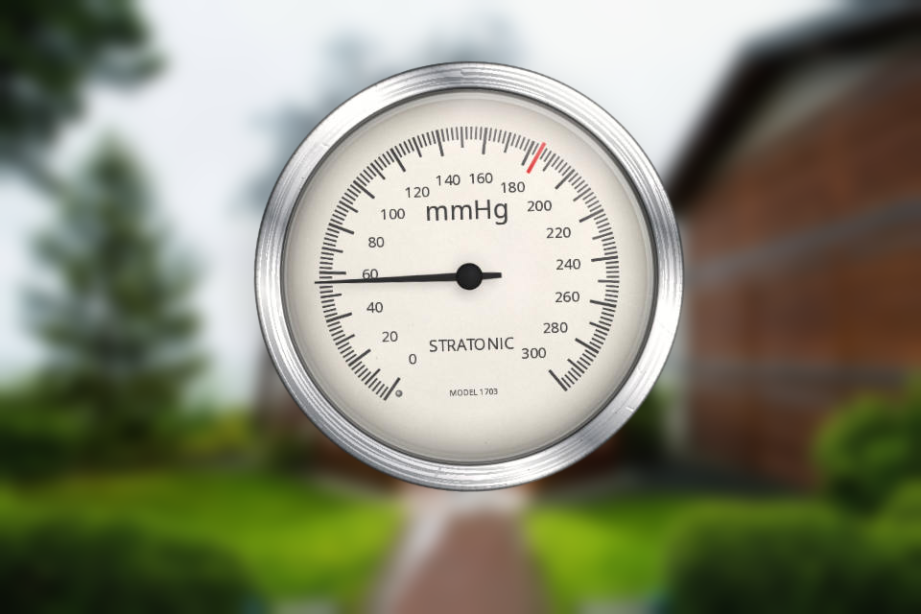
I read 56,mmHg
